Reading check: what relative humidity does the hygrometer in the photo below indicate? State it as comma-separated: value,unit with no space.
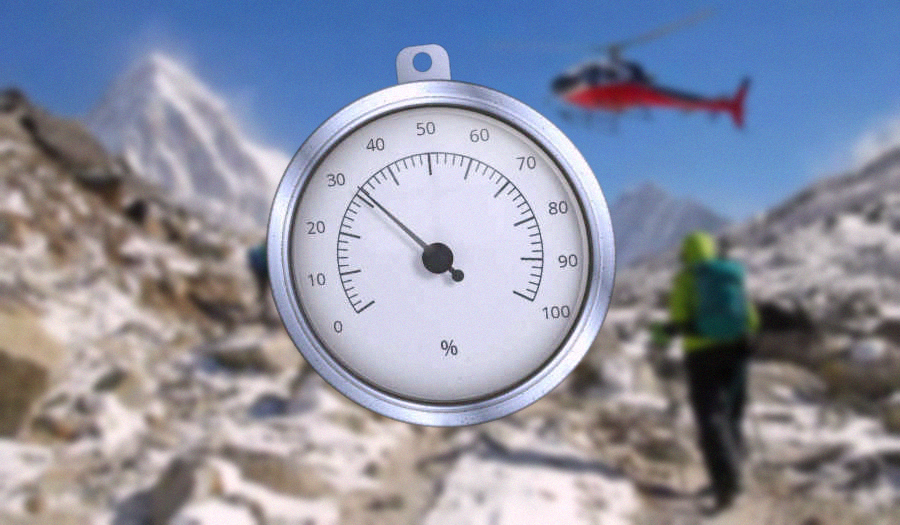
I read 32,%
